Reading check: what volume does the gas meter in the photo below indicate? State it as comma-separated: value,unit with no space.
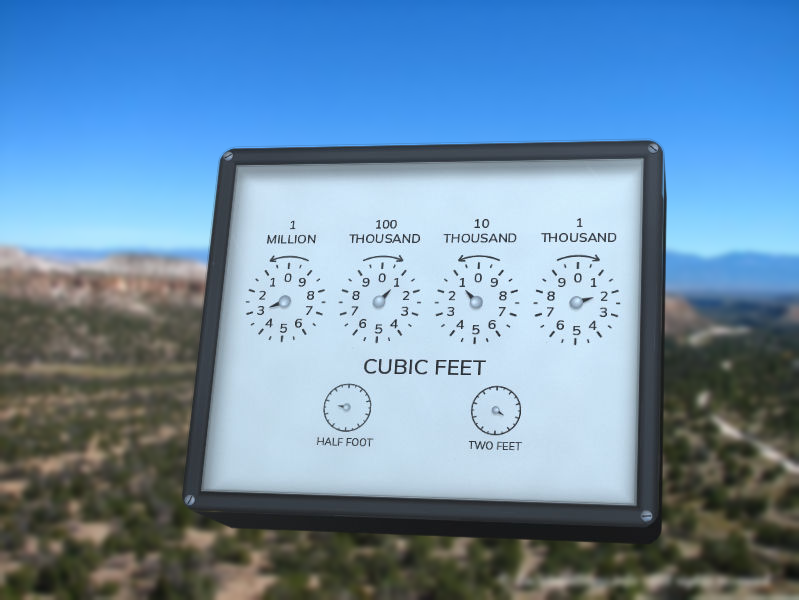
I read 311200,ft³
